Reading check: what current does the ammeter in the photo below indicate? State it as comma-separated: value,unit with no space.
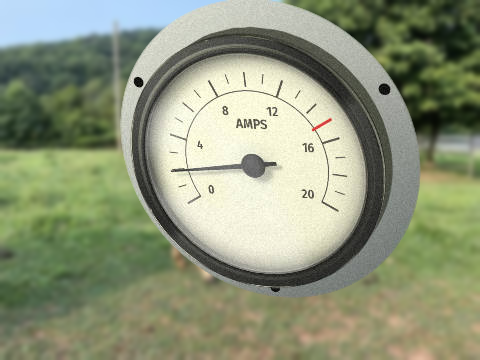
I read 2,A
